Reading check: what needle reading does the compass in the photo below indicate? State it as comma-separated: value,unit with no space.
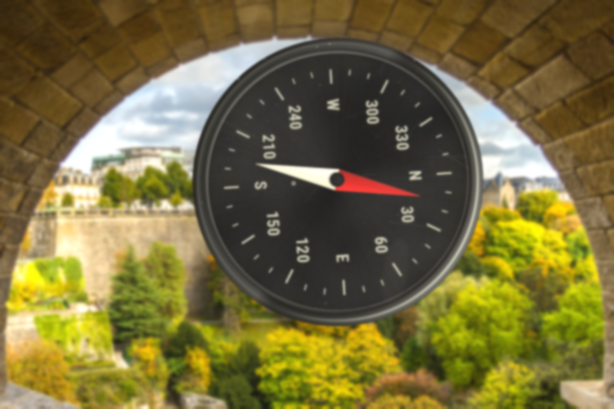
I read 15,°
